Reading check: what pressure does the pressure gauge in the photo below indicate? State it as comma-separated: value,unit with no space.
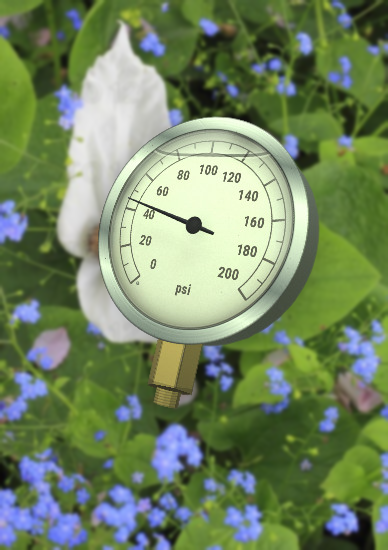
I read 45,psi
